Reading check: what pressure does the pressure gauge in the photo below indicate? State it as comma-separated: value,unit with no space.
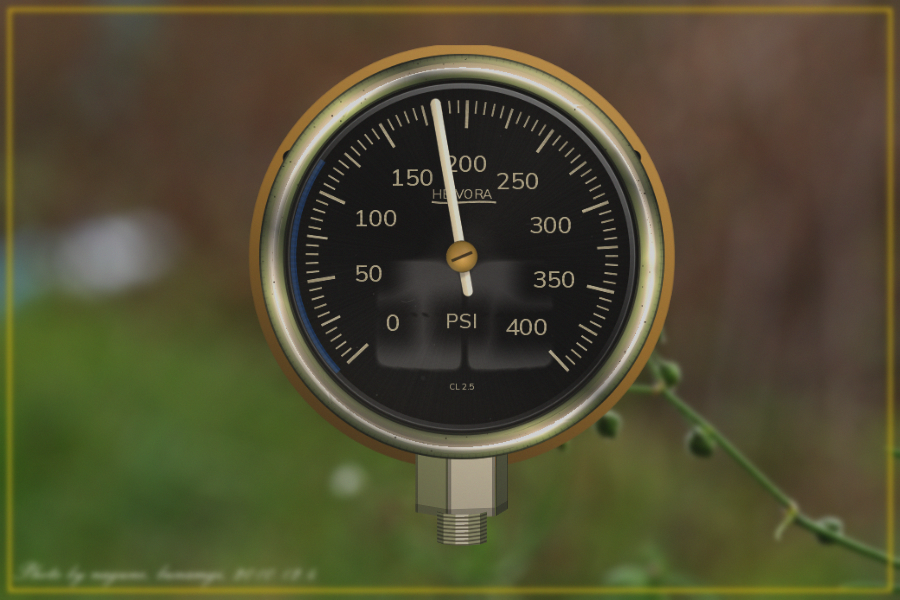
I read 182.5,psi
